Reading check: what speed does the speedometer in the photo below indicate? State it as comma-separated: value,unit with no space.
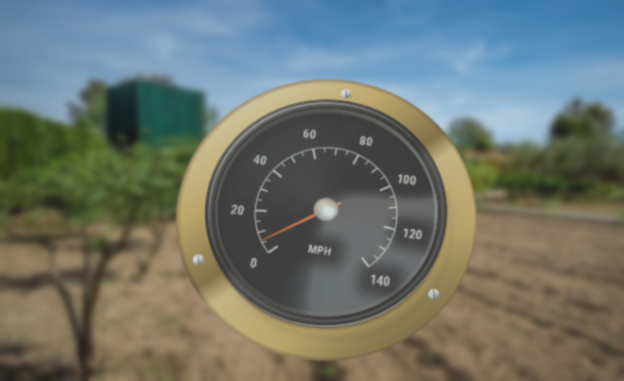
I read 5,mph
